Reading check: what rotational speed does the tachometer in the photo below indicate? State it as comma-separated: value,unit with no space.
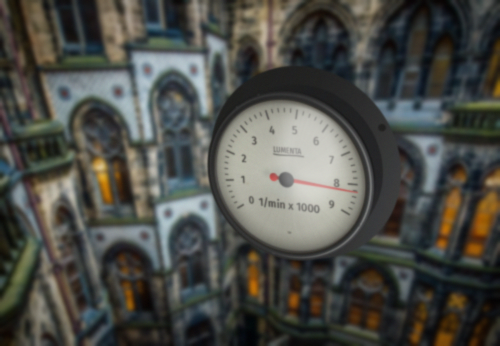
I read 8200,rpm
